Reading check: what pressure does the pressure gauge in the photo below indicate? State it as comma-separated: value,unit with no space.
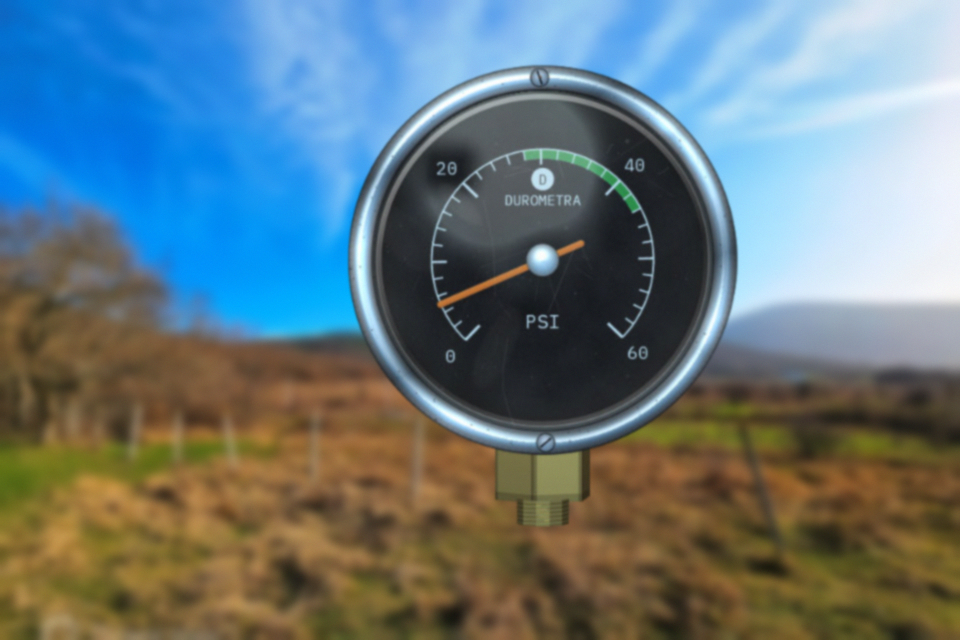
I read 5,psi
